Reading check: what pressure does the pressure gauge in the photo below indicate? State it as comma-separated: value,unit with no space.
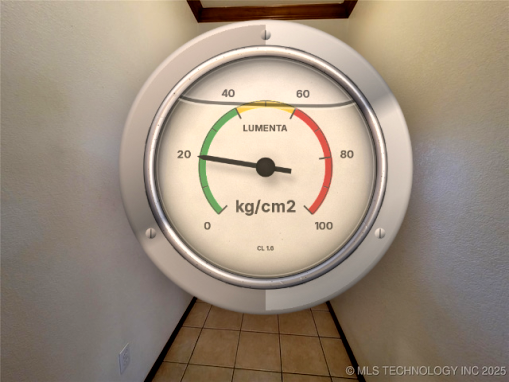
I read 20,kg/cm²
